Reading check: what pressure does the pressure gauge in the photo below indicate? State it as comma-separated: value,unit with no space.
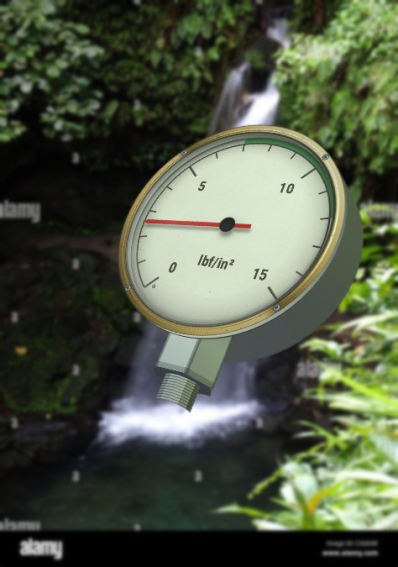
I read 2.5,psi
